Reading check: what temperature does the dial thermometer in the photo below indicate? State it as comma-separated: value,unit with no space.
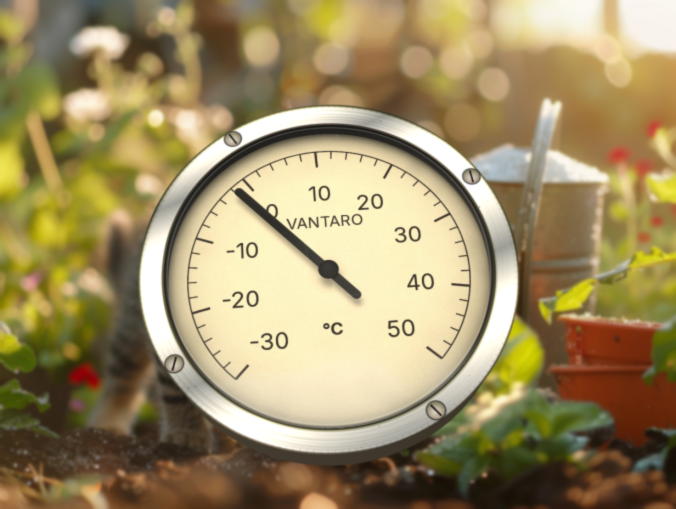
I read -2,°C
